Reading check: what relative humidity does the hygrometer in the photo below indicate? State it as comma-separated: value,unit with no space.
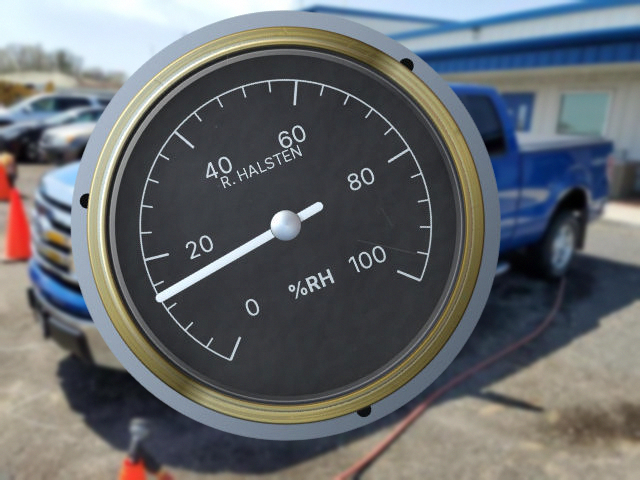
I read 14,%
